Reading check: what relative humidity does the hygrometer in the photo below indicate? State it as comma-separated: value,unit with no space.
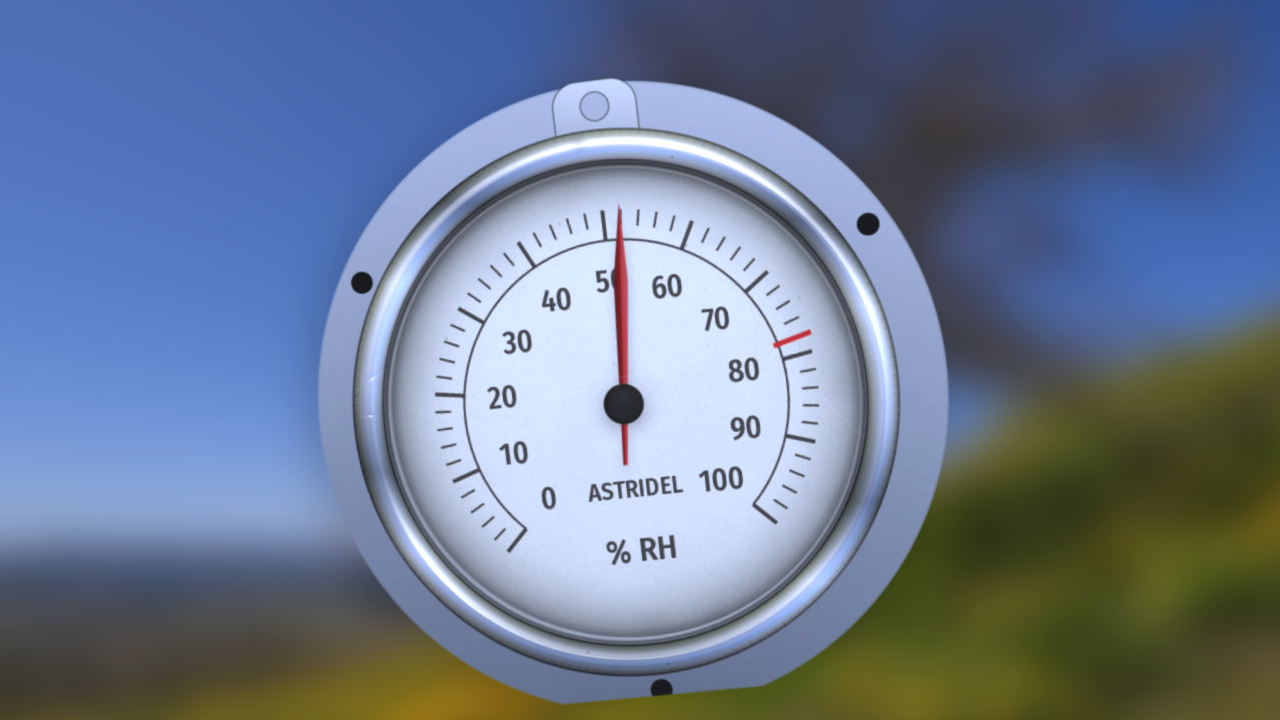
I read 52,%
